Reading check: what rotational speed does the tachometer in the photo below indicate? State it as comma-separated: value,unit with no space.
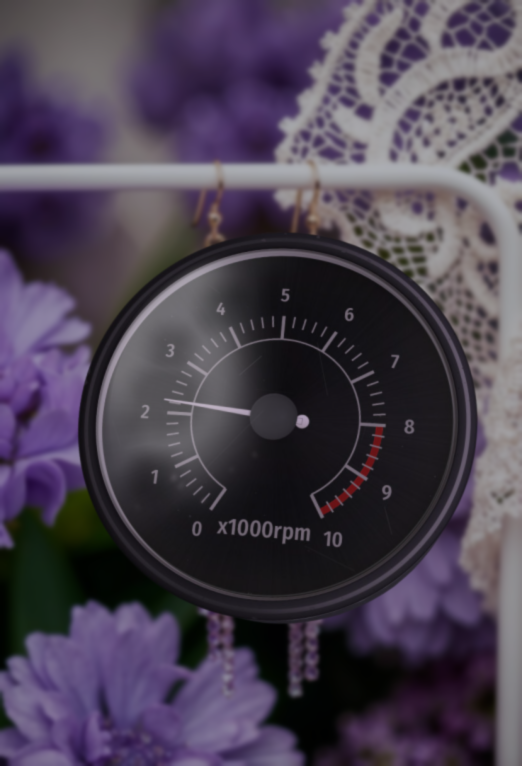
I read 2200,rpm
